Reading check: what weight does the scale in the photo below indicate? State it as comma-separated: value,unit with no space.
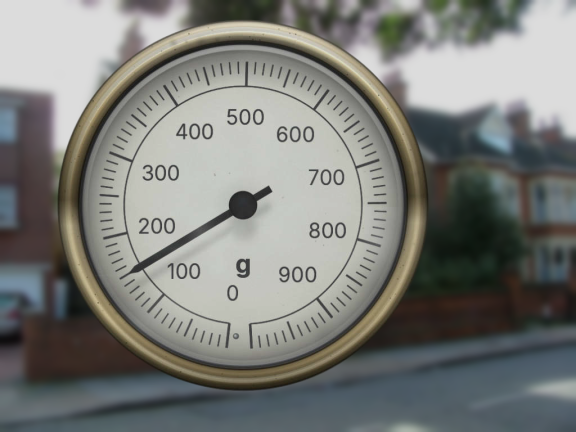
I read 150,g
